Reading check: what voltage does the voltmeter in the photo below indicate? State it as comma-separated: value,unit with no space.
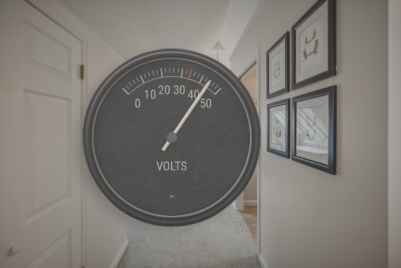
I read 44,V
